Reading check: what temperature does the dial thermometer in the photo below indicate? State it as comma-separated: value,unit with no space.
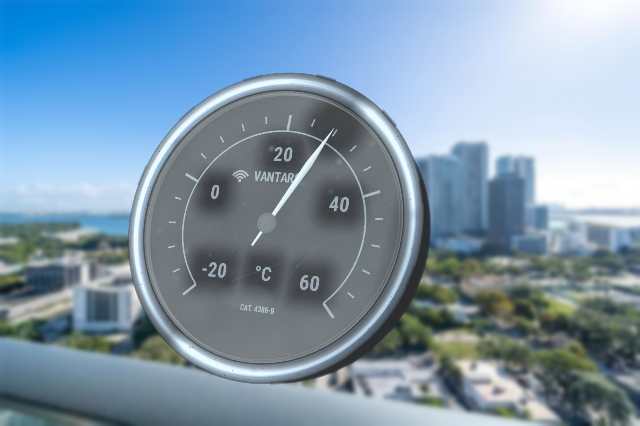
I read 28,°C
